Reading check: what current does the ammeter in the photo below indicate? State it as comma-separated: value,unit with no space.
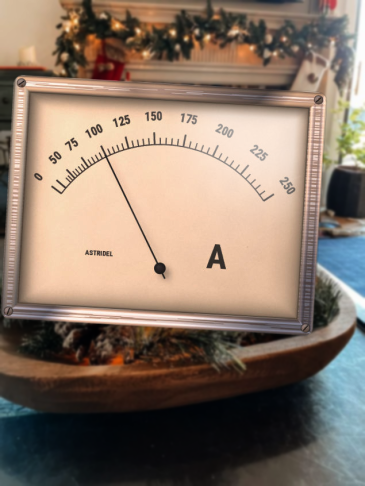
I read 100,A
